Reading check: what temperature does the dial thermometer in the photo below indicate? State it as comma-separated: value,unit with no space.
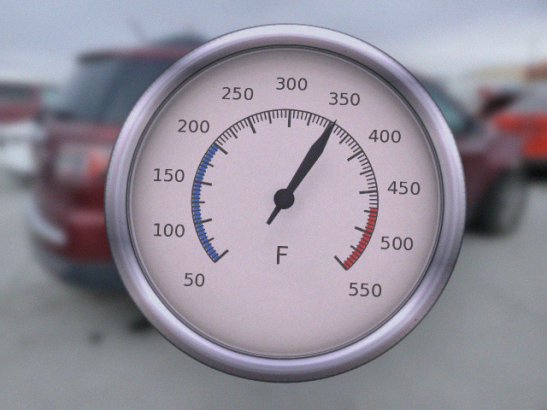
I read 355,°F
